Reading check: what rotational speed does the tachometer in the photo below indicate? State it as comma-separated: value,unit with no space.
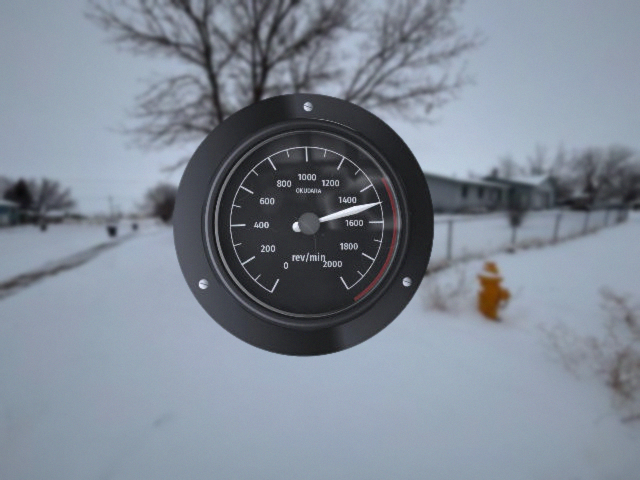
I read 1500,rpm
